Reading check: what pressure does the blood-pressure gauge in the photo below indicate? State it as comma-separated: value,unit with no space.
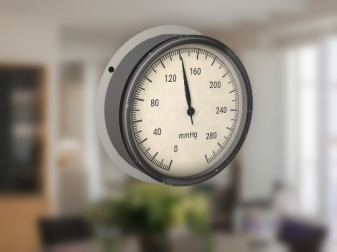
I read 140,mmHg
